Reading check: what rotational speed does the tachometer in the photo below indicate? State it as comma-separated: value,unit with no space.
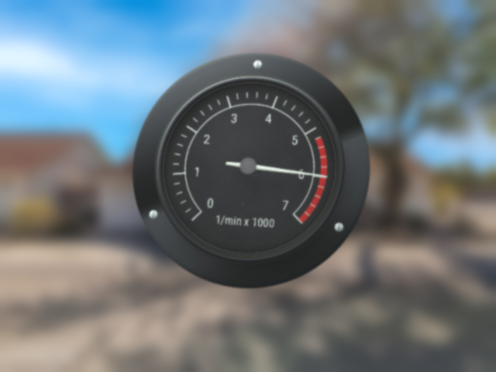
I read 6000,rpm
